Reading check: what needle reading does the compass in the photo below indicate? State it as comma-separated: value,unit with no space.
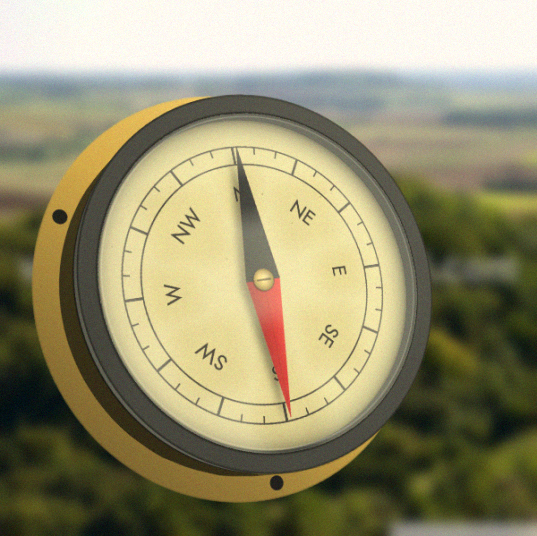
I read 180,°
